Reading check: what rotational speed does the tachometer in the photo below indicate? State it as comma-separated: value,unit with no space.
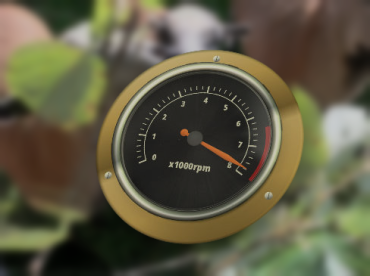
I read 7800,rpm
